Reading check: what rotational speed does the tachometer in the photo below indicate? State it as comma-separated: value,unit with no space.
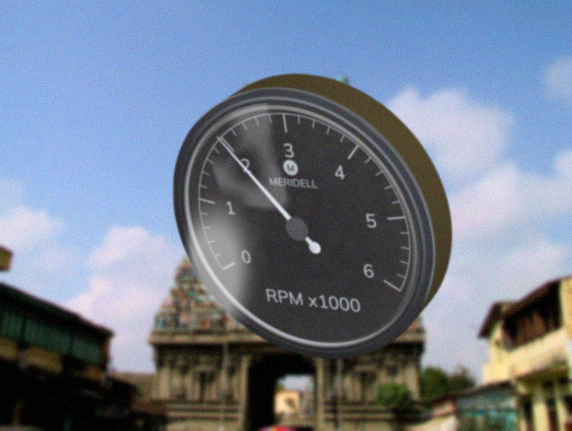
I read 2000,rpm
